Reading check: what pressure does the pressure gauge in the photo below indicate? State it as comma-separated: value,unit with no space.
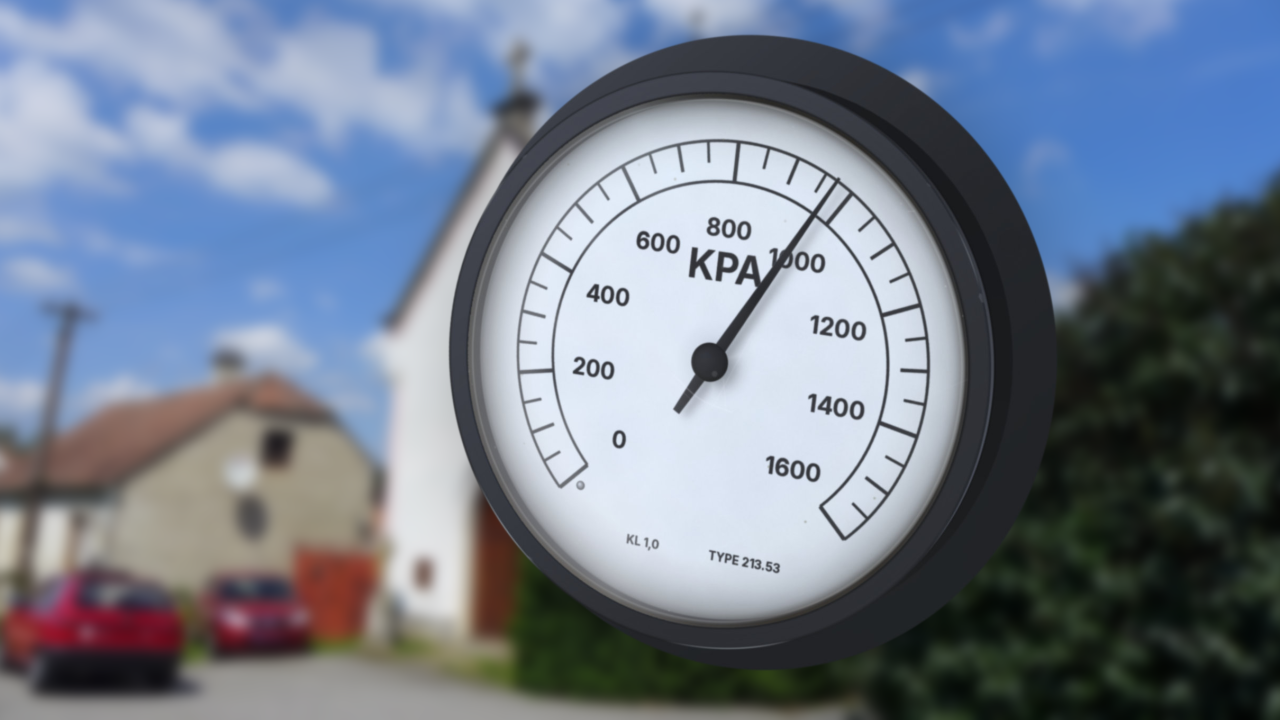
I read 975,kPa
